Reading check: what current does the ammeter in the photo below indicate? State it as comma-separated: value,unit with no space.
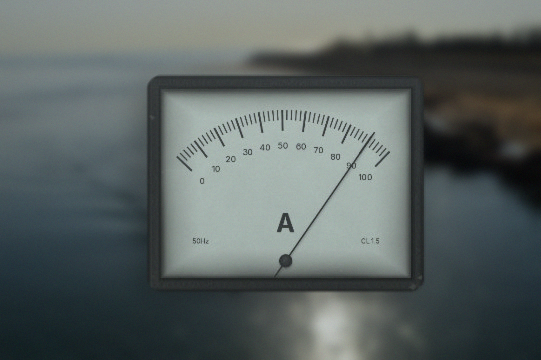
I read 90,A
